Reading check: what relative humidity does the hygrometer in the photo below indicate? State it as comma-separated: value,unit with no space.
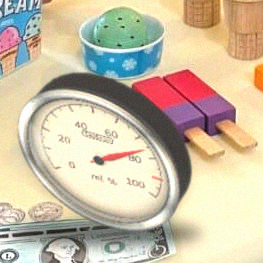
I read 75,%
